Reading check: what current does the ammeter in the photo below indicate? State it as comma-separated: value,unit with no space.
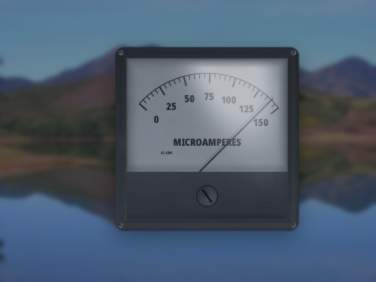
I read 140,µA
